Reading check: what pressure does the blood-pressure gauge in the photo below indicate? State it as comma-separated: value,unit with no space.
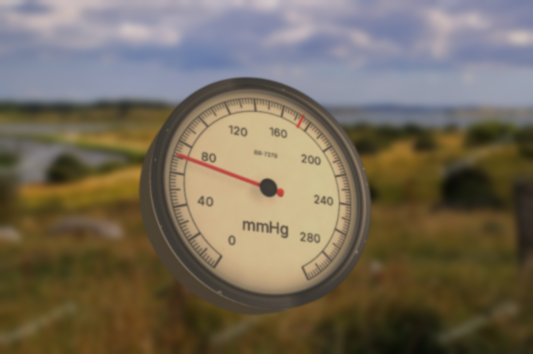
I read 70,mmHg
